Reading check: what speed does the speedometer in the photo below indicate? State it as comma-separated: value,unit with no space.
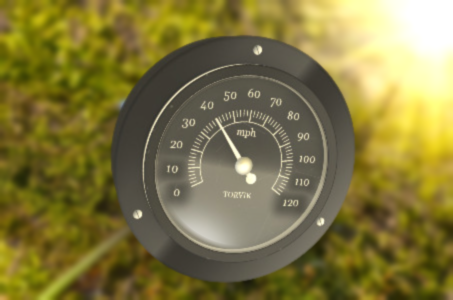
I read 40,mph
